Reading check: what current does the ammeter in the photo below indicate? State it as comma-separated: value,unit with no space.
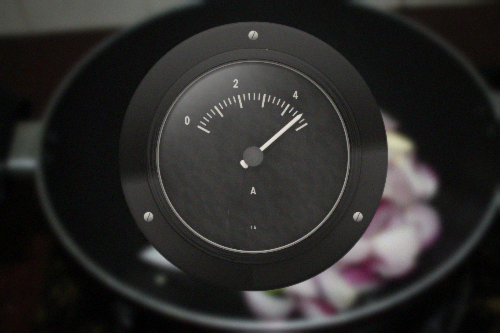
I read 4.6,A
